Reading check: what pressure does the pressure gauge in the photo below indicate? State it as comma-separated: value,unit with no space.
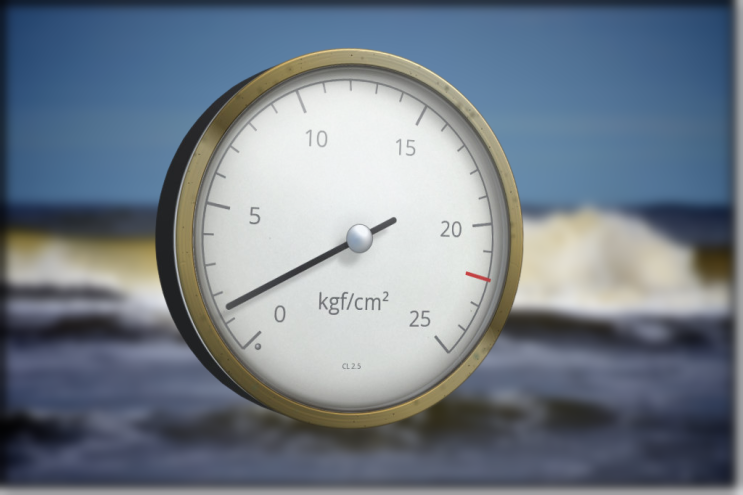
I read 1.5,kg/cm²
